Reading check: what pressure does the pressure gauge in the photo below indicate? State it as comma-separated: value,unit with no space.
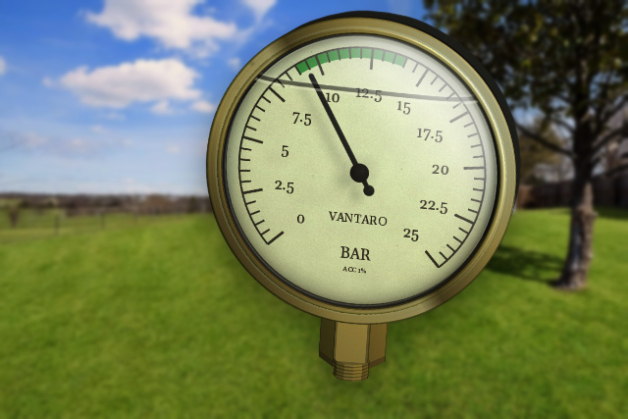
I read 9.5,bar
